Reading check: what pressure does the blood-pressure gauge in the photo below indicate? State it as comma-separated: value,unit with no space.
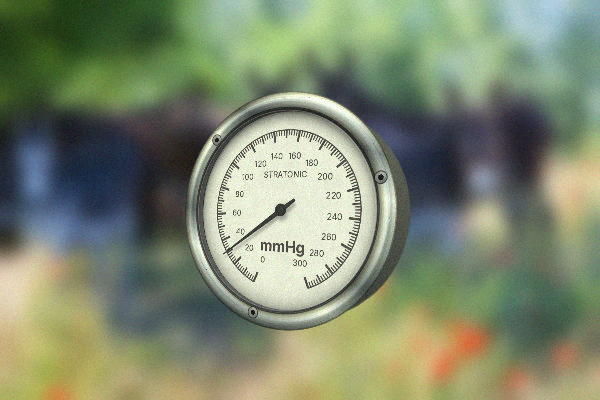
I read 30,mmHg
